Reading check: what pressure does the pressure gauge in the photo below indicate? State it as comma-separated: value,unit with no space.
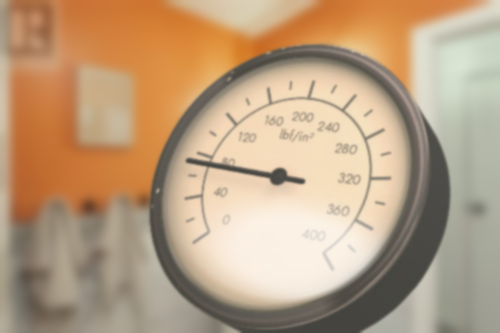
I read 70,psi
